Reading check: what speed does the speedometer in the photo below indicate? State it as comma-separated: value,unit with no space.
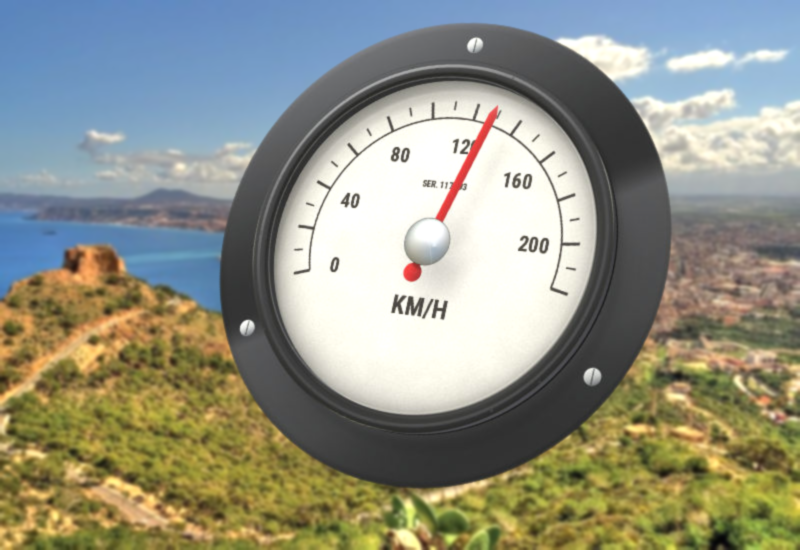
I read 130,km/h
